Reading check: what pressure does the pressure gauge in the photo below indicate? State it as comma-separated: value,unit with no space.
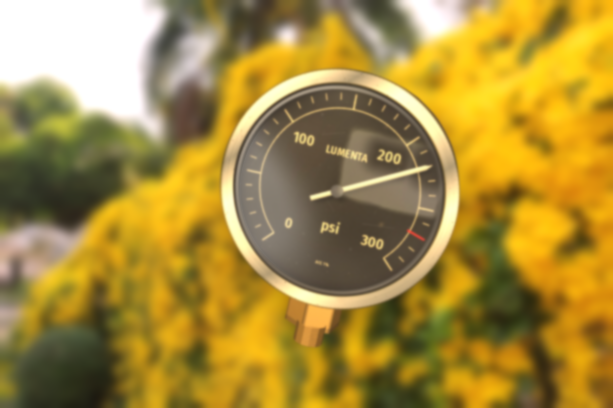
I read 220,psi
